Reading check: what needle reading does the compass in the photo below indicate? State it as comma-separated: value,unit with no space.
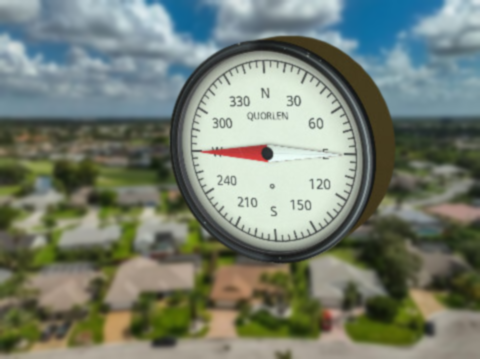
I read 270,°
